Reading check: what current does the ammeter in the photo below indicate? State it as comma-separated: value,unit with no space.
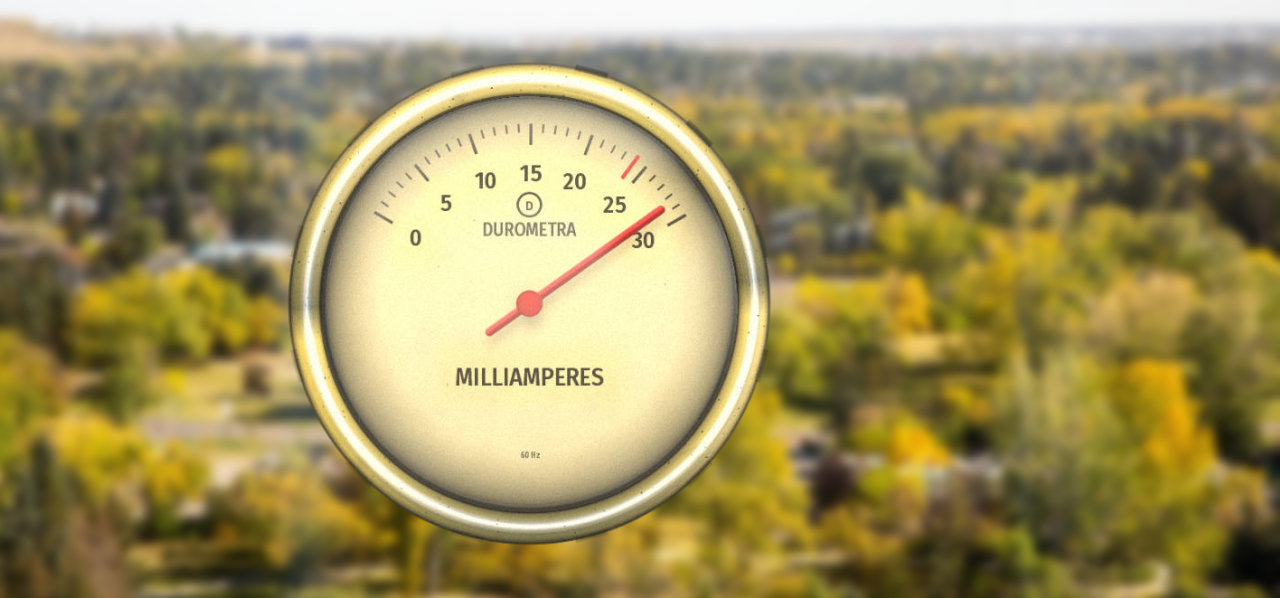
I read 28.5,mA
